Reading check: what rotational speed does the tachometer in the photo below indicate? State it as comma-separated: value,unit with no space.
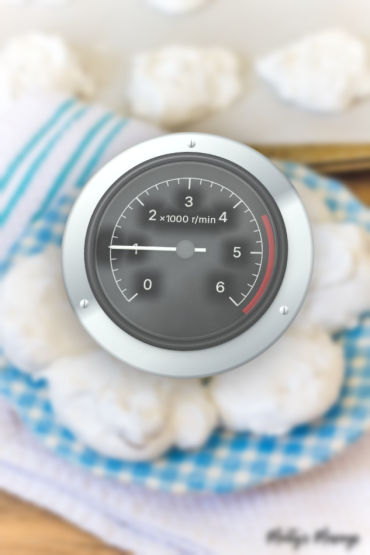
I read 1000,rpm
